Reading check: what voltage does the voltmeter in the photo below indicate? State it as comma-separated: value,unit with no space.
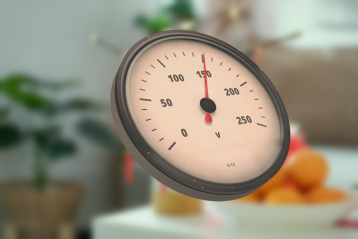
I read 150,V
